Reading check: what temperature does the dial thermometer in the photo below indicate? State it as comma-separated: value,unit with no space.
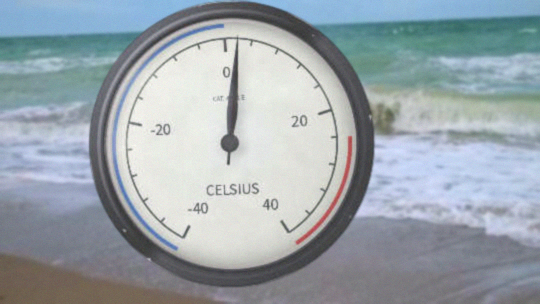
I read 2,°C
